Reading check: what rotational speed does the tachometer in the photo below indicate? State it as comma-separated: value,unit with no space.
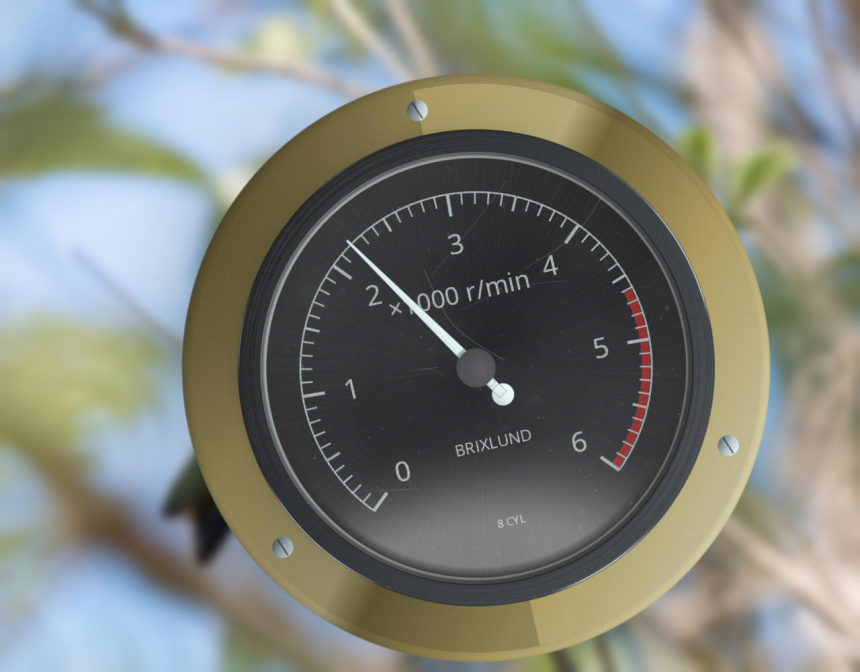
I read 2200,rpm
